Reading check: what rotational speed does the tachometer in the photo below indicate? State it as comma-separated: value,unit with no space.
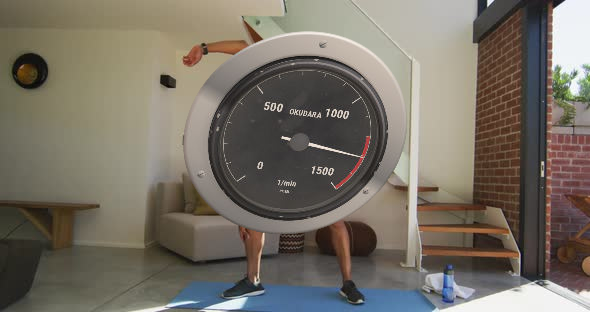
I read 1300,rpm
